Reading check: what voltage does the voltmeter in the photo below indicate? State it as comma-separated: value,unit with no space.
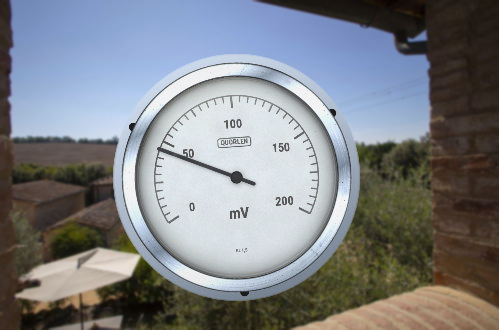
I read 45,mV
